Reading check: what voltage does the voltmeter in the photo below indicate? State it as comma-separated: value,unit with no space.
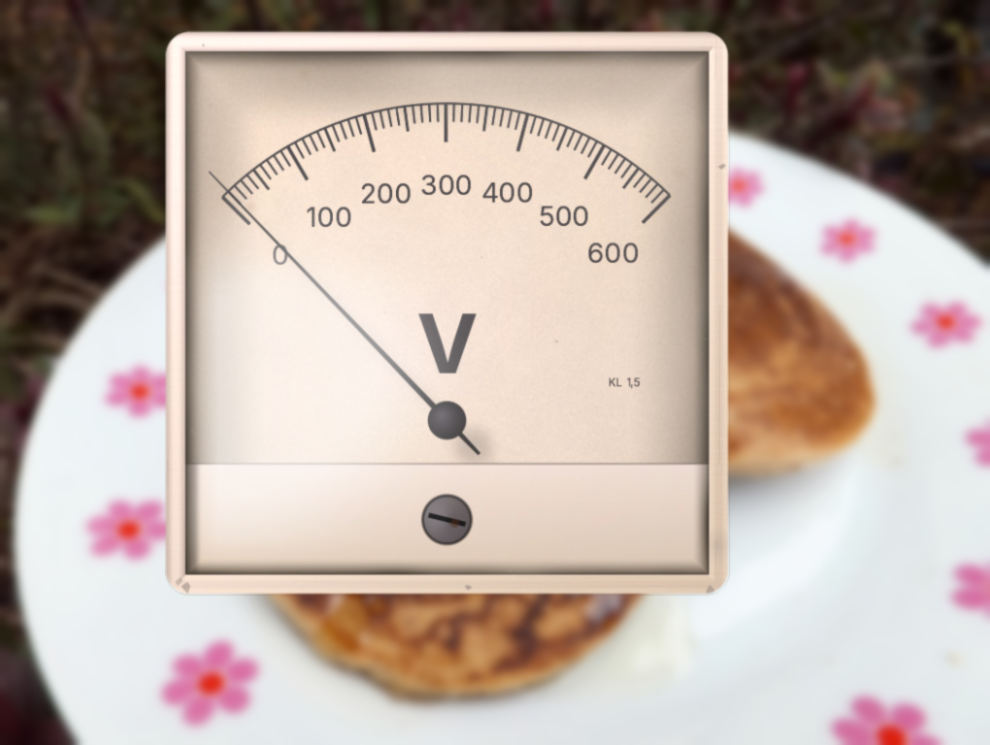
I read 10,V
